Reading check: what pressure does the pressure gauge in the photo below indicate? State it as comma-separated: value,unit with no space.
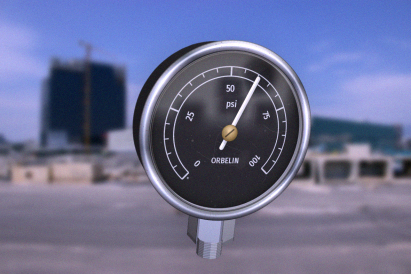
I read 60,psi
